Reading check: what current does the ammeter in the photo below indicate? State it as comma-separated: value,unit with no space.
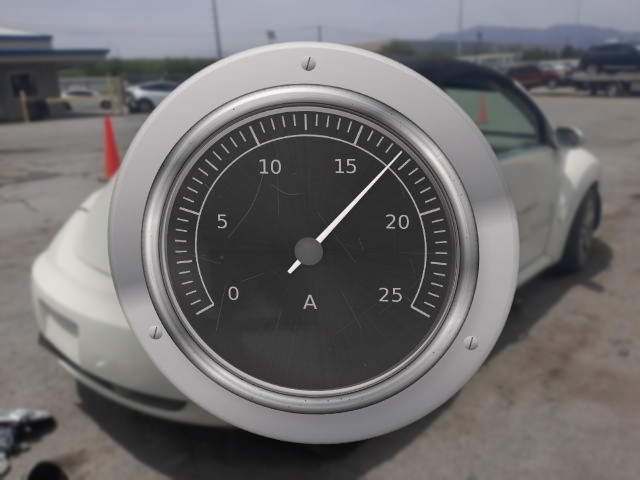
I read 17,A
